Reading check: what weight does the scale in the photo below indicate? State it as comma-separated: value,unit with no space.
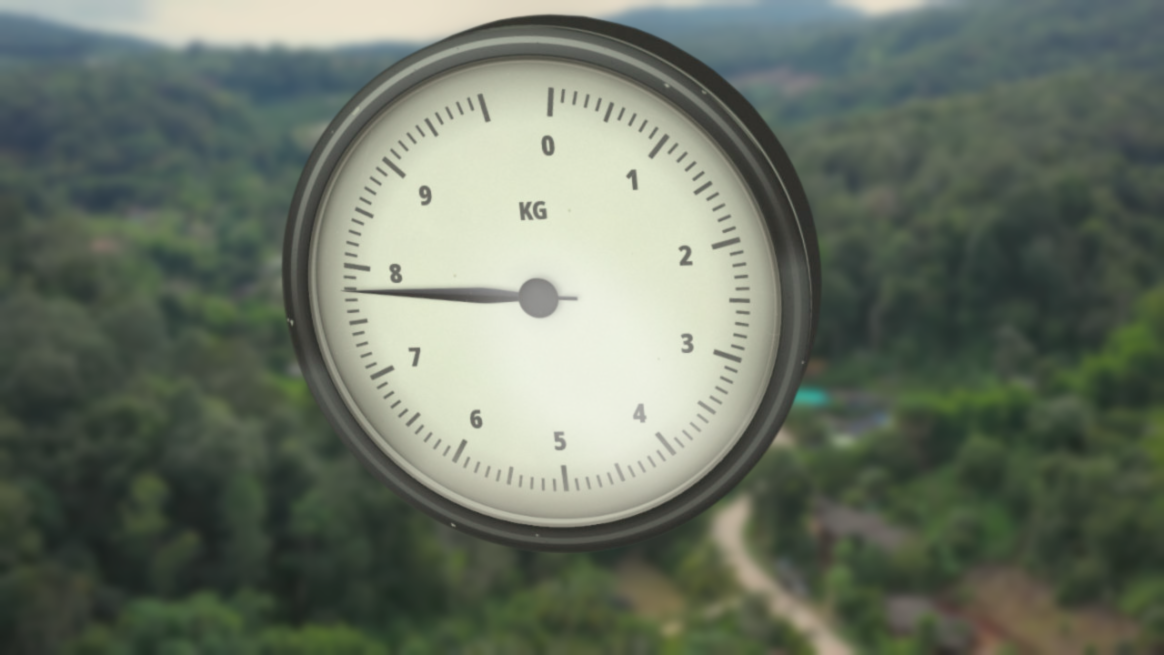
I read 7.8,kg
